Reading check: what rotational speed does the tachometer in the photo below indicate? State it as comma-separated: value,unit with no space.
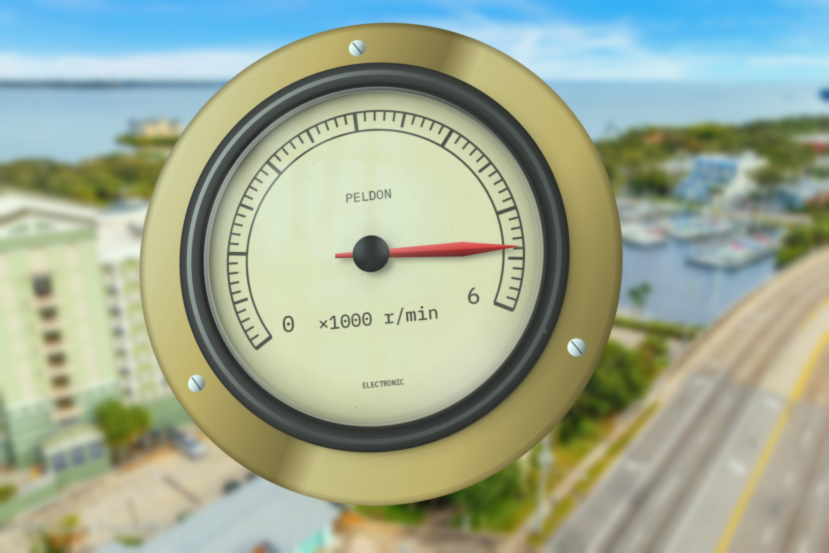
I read 5400,rpm
